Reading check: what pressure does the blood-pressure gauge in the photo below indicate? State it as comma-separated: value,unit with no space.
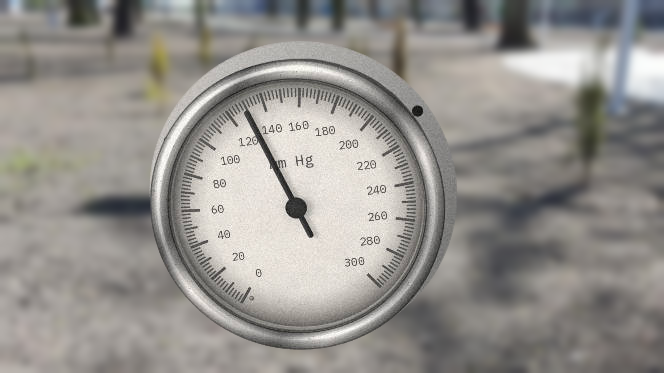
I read 130,mmHg
